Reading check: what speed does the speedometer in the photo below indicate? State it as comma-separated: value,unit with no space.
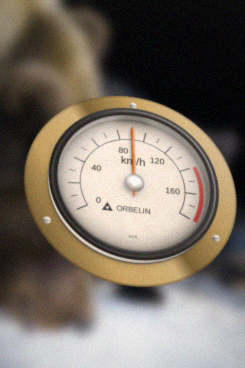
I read 90,km/h
